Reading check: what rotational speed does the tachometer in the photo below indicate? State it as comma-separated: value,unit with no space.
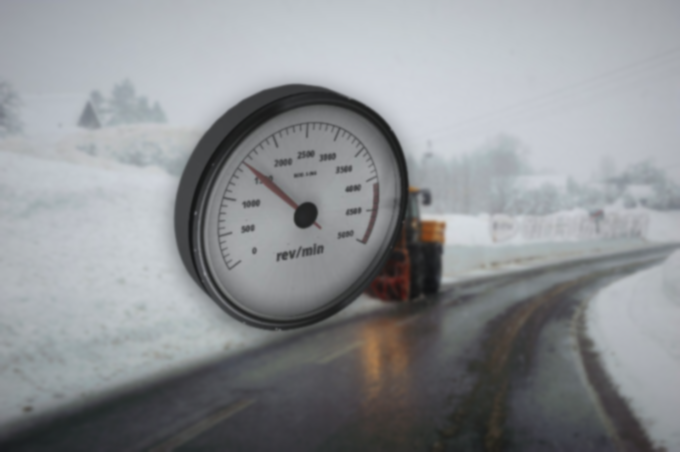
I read 1500,rpm
